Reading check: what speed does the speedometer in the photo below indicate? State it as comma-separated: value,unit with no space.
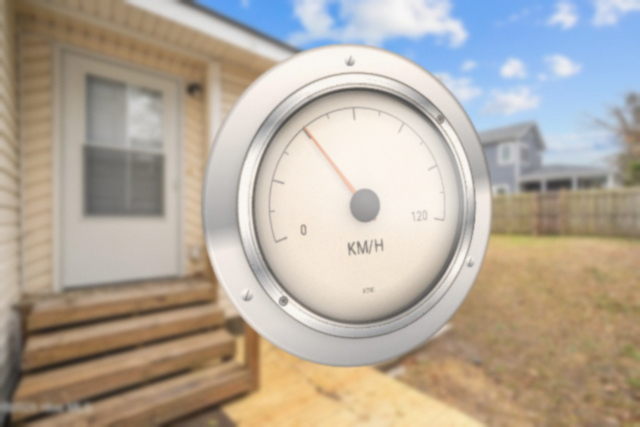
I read 40,km/h
